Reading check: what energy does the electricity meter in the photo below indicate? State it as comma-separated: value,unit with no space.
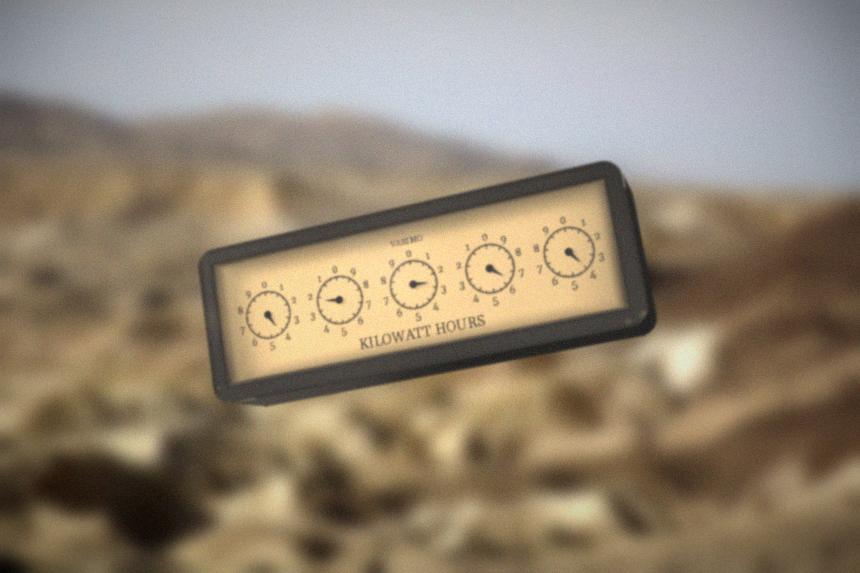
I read 42264,kWh
